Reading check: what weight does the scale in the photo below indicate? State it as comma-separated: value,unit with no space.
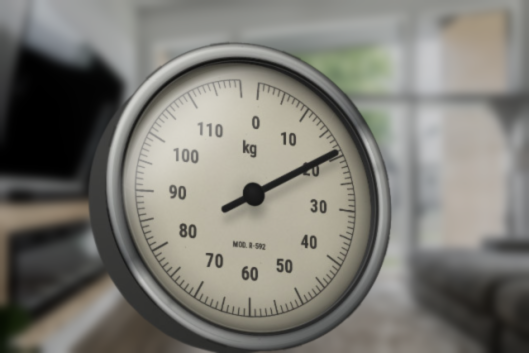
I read 19,kg
